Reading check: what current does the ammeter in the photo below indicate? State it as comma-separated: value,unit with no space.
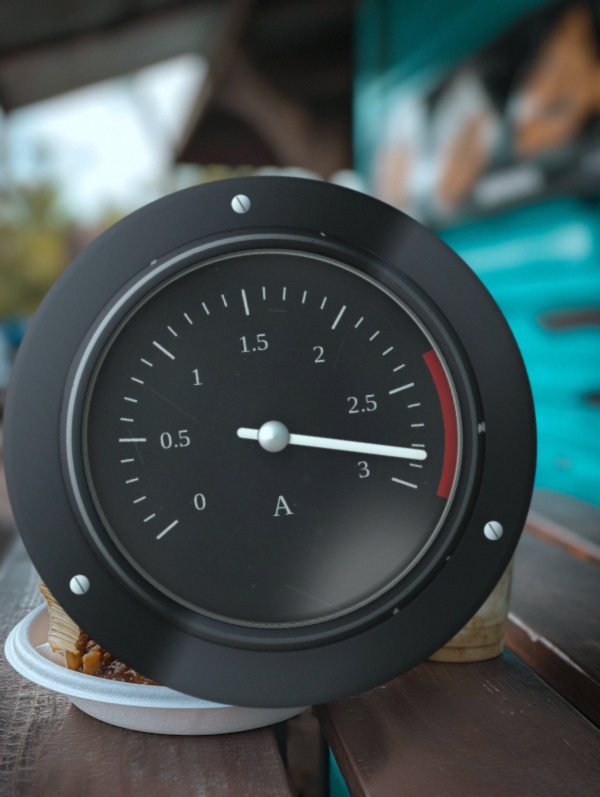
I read 2.85,A
